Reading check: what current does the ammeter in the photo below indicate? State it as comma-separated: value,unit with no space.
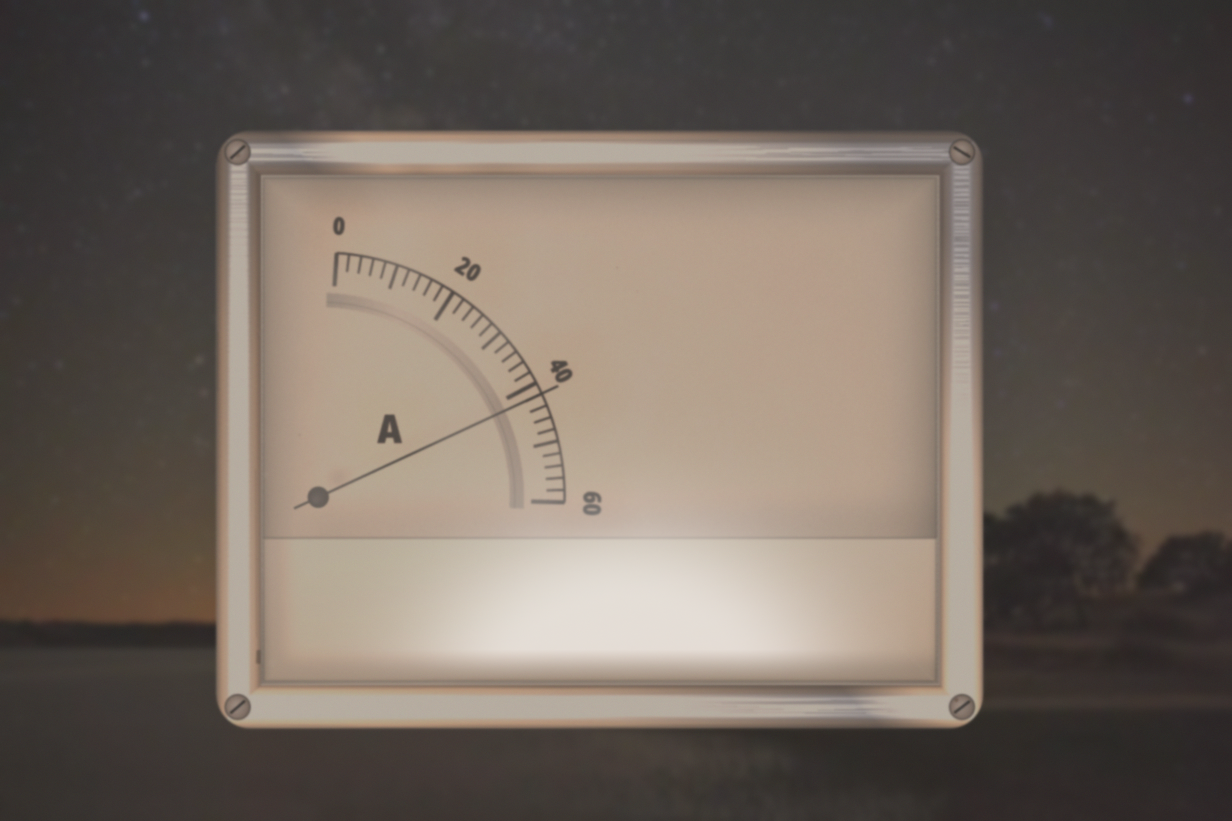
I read 42,A
